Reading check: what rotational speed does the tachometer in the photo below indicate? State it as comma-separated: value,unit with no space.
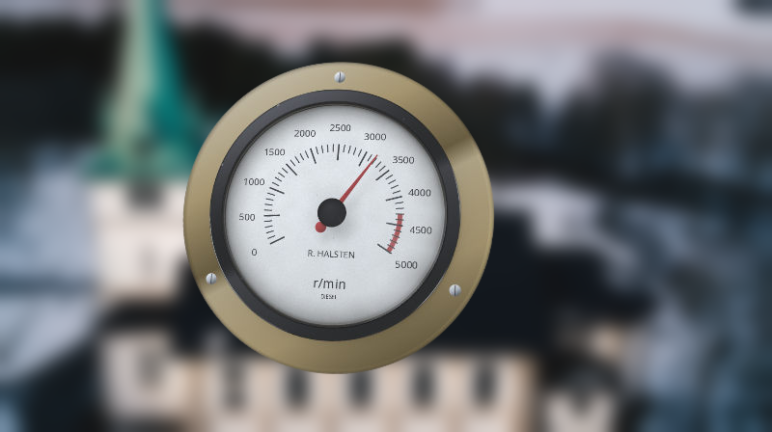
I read 3200,rpm
